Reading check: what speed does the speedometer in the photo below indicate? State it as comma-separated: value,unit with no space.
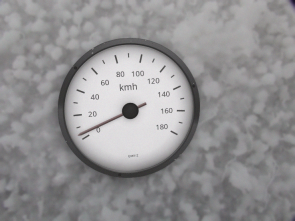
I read 5,km/h
